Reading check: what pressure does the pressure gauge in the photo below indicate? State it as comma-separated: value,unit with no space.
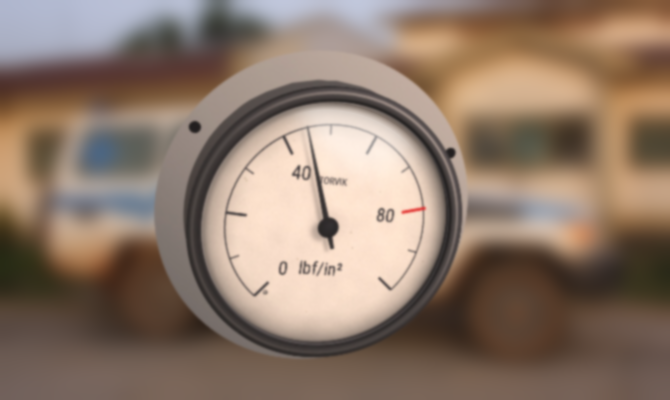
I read 45,psi
